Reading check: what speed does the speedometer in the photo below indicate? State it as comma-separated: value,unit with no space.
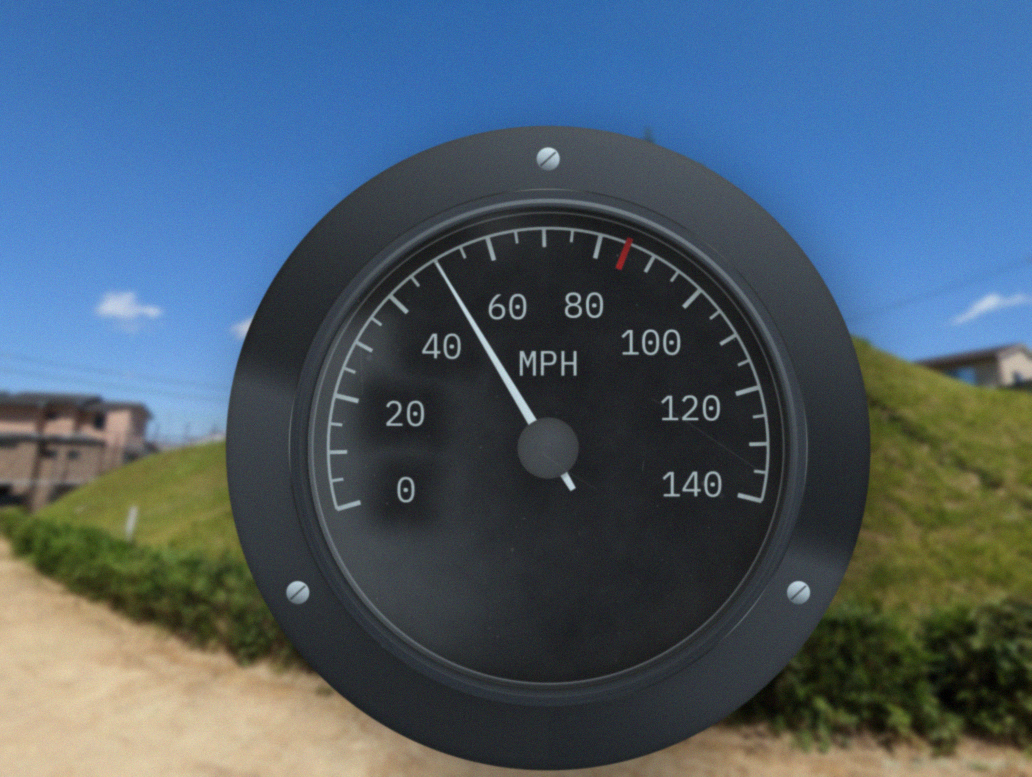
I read 50,mph
